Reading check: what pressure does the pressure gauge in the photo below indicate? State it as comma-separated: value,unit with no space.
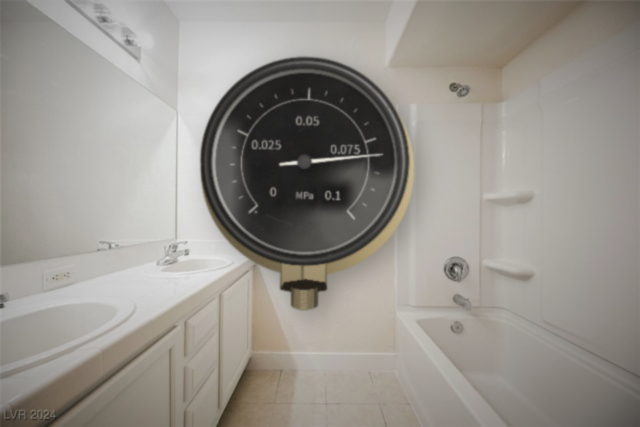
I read 0.08,MPa
